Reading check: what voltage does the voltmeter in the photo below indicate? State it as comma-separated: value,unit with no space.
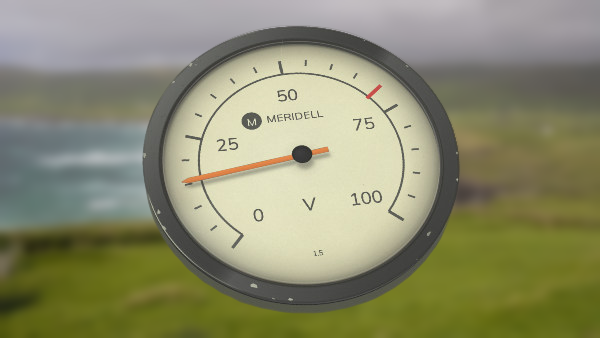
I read 15,V
